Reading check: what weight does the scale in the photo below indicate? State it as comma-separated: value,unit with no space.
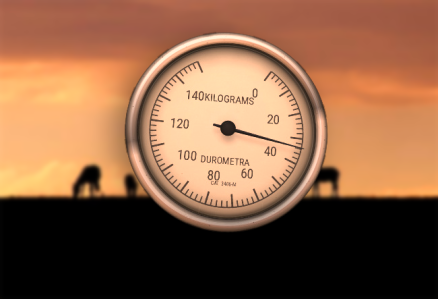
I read 34,kg
